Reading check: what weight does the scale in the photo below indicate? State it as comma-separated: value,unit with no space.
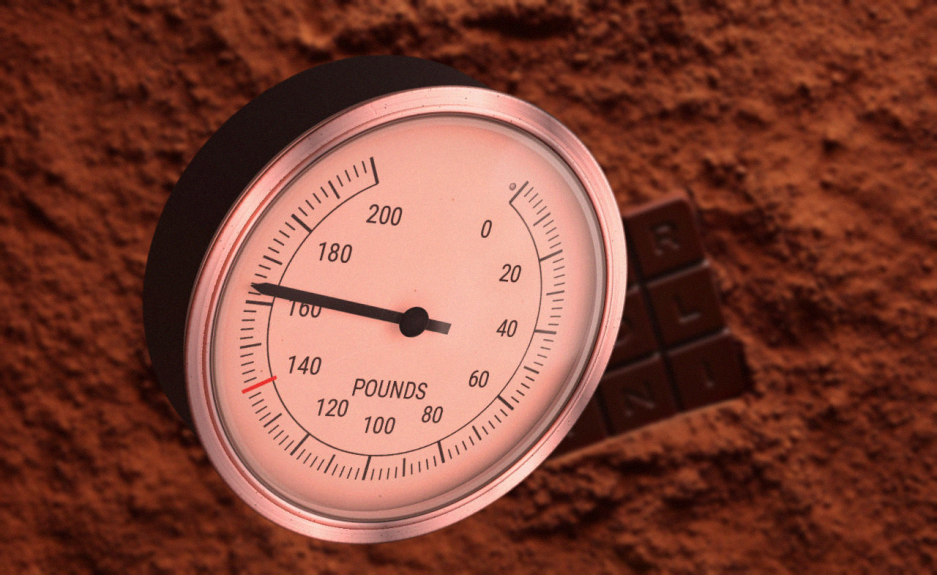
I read 164,lb
